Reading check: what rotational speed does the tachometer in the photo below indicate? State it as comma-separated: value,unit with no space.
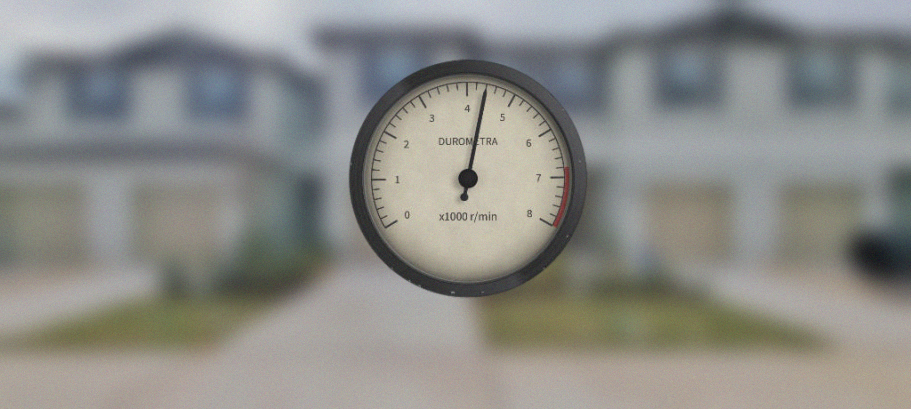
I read 4400,rpm
